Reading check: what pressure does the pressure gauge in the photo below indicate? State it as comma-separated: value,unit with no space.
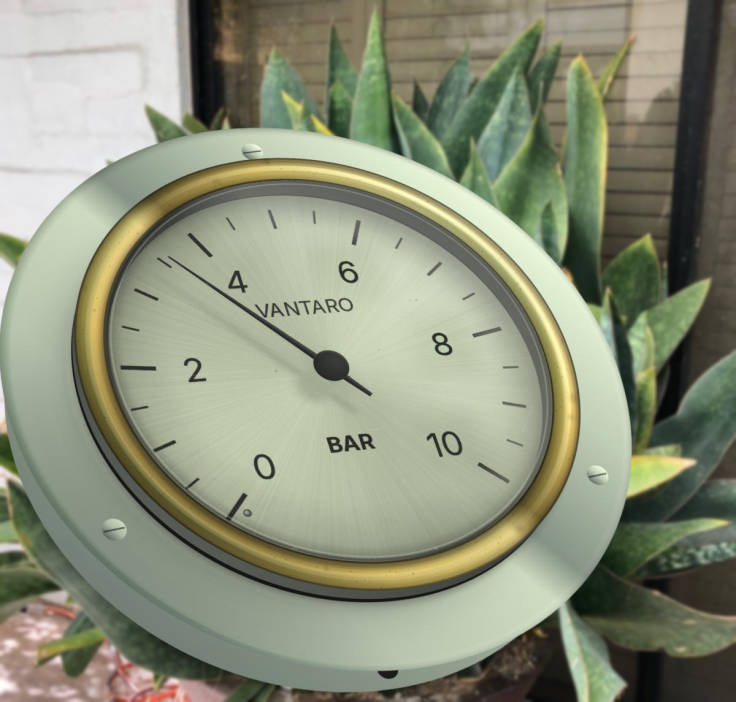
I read 3.5,bar
